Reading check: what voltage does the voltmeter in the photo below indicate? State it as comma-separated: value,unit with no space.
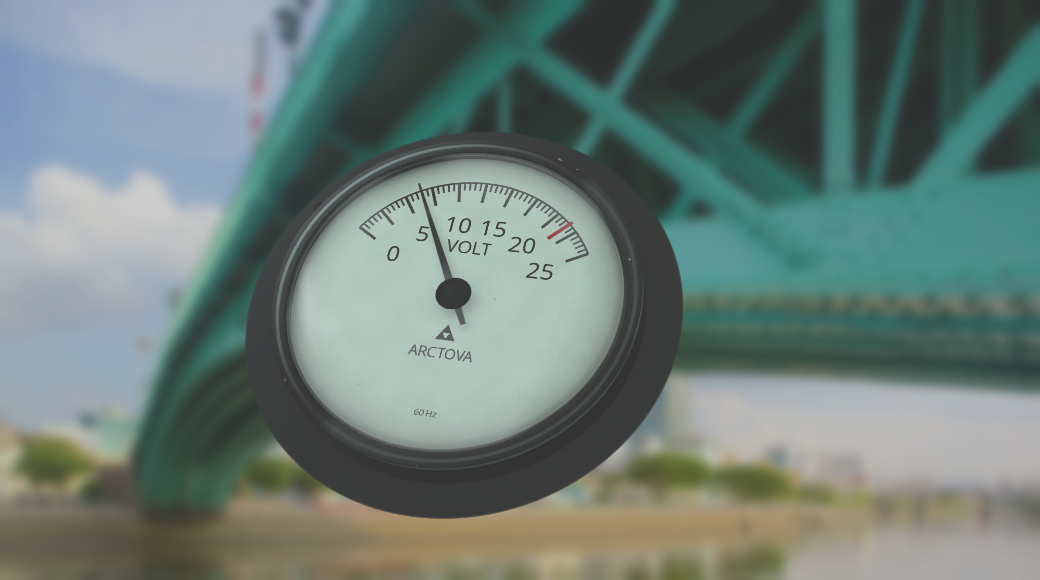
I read 6.5,V
